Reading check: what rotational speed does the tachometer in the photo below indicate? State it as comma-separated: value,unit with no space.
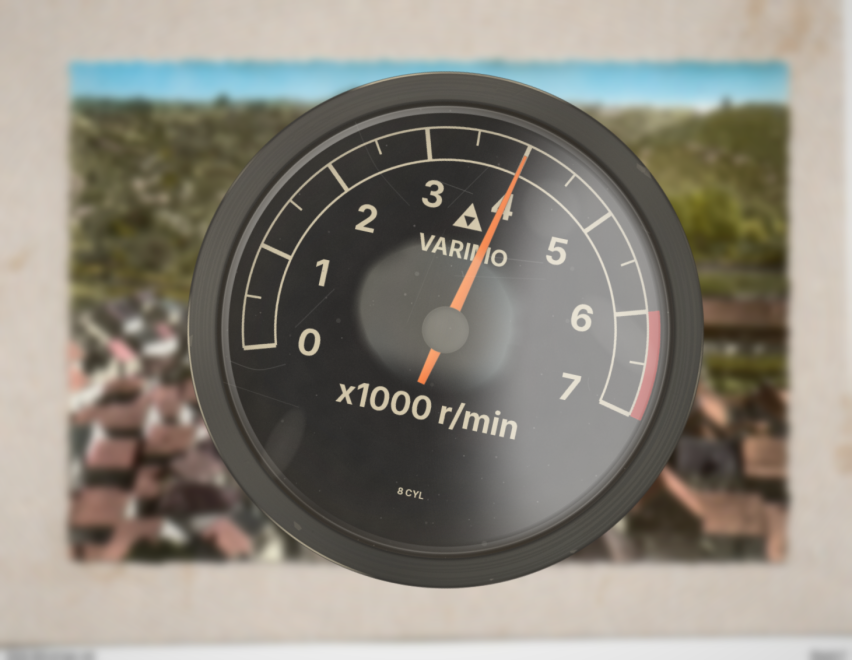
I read 4000,rpm
